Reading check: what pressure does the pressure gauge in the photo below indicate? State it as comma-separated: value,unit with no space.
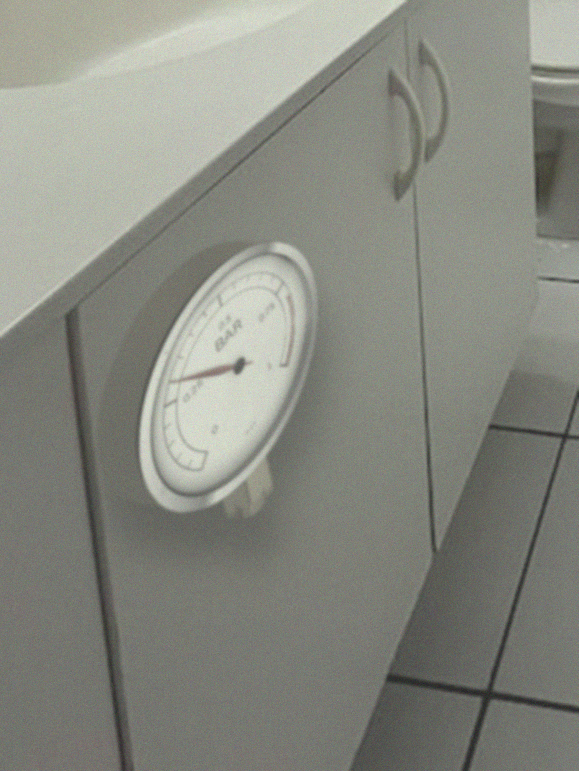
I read 0.3,bar
